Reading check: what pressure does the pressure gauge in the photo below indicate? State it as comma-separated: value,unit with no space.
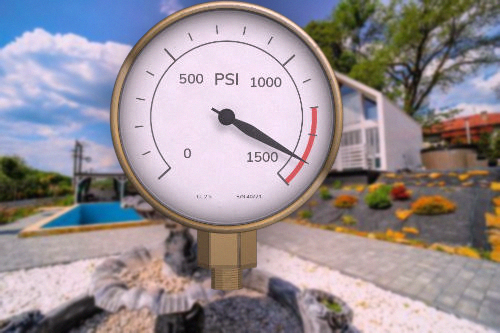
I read 1400,psi
